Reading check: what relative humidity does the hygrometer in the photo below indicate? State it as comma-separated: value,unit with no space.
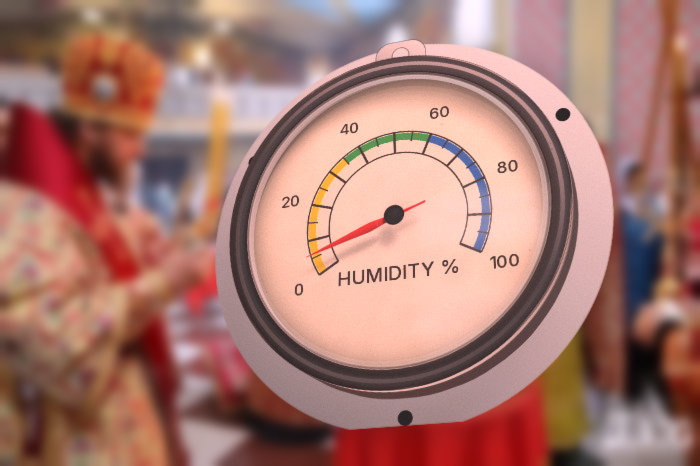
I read 5,%
